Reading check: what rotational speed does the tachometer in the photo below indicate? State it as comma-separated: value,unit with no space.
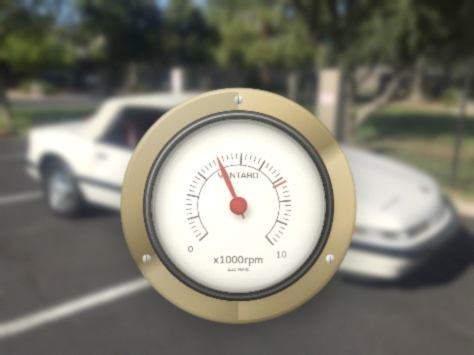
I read 4000,rpm
